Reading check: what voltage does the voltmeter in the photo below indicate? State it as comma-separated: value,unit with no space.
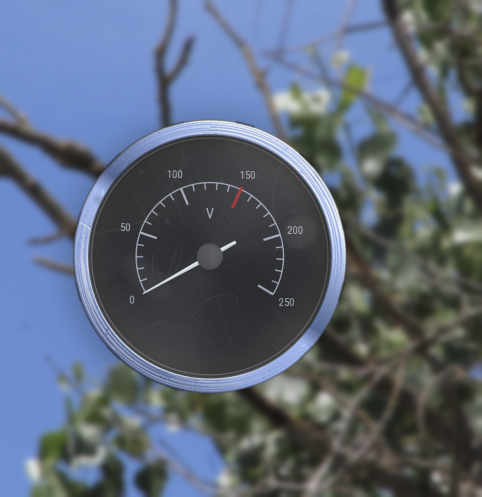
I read 0,V
